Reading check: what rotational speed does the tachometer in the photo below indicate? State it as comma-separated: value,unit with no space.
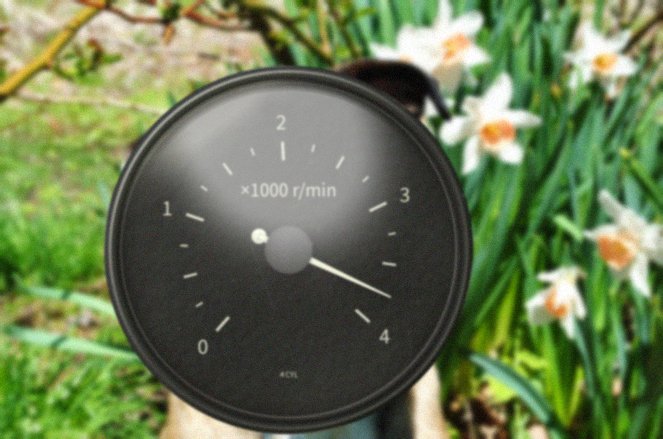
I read 3750,rpm
